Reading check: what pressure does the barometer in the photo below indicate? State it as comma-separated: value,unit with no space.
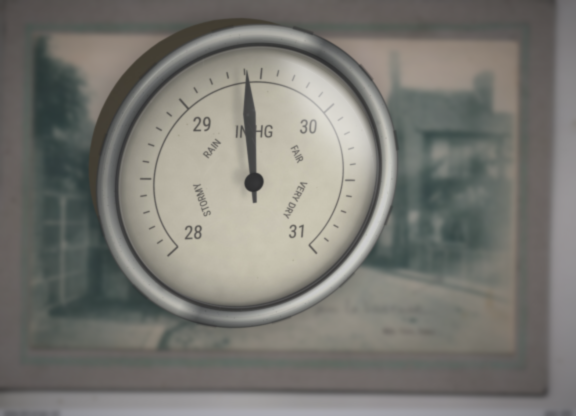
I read 29.4,inHg
